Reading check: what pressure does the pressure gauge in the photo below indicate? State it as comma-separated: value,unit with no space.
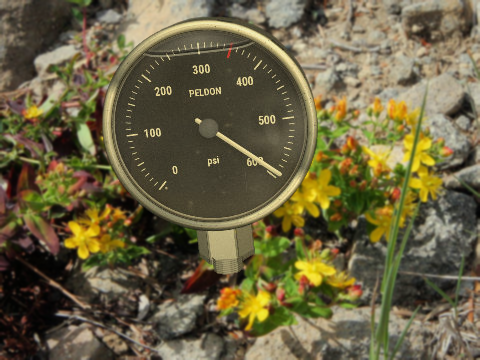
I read 590,psi
